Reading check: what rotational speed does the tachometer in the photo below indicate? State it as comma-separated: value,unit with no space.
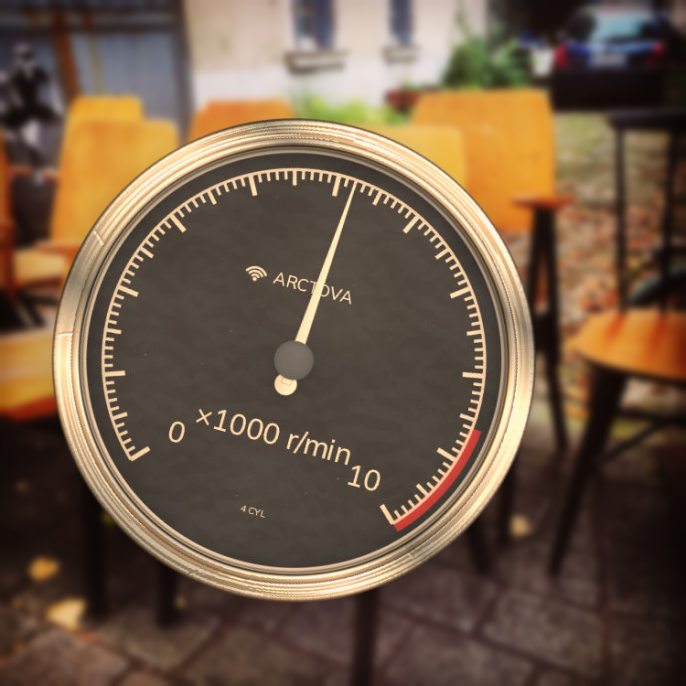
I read 5200,rpm
